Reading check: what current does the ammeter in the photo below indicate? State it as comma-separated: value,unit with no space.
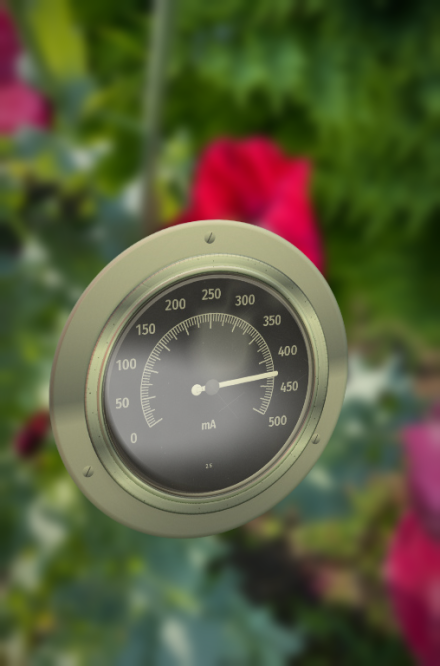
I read 425,mA
